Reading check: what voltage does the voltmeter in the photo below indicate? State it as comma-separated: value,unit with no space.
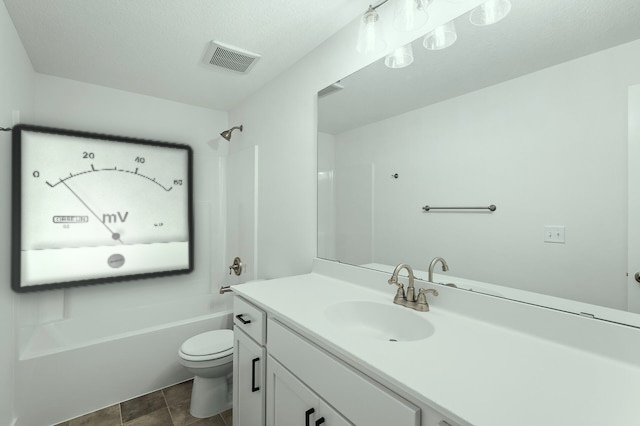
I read 5,mV
